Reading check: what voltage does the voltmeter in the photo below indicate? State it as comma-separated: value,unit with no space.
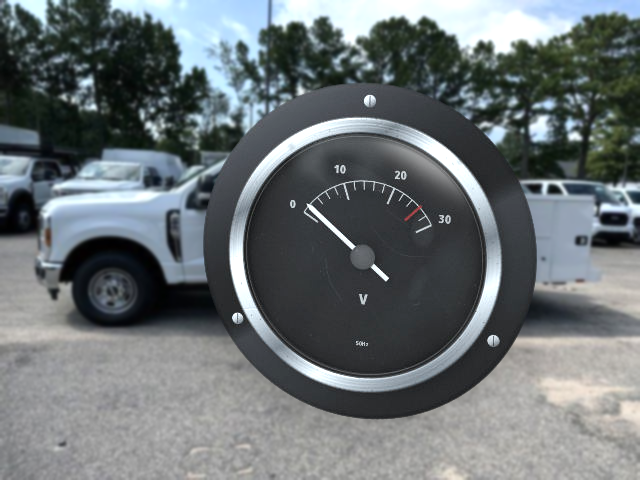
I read 2,V
